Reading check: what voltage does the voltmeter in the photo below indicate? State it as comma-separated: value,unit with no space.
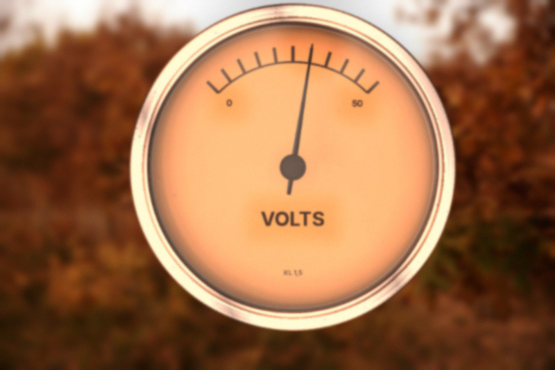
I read 30,V
